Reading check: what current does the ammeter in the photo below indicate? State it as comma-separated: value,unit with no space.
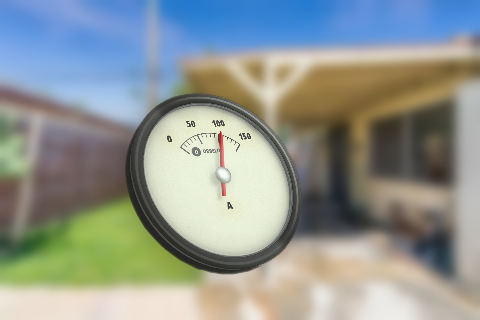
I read 100,A
